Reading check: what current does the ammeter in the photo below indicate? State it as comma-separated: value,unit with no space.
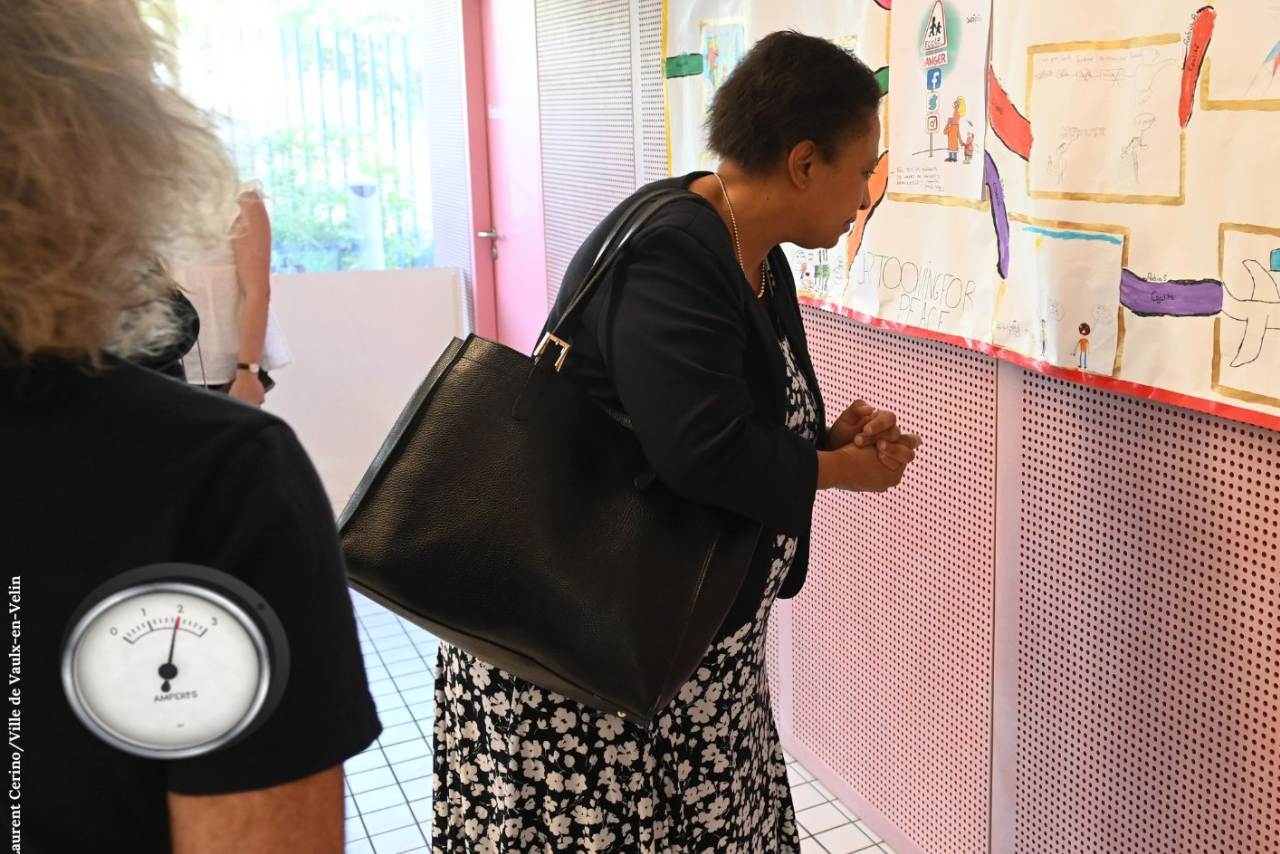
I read 2,A
